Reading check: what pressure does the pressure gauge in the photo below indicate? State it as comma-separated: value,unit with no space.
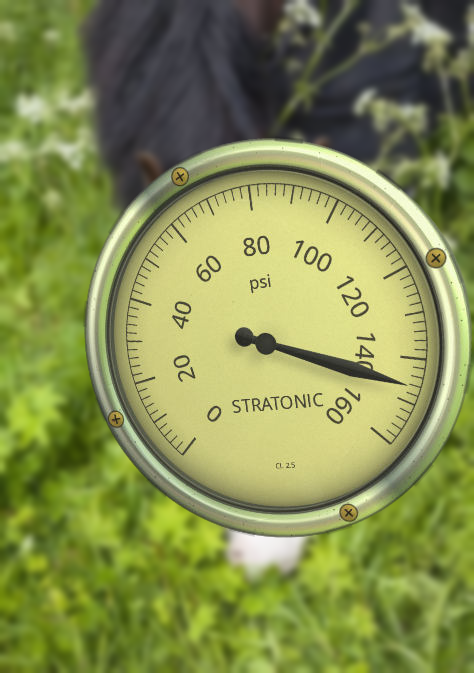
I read 146,psi
